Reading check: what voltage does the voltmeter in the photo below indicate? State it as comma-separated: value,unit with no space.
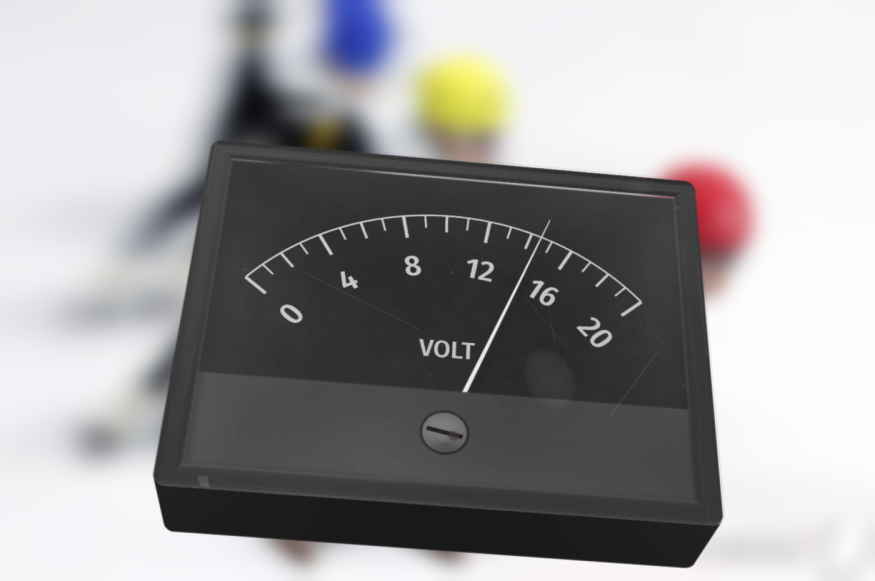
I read 14.5,V
